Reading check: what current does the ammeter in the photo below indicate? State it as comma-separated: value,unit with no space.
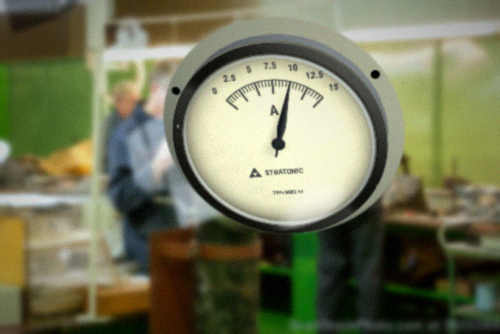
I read 10,A
